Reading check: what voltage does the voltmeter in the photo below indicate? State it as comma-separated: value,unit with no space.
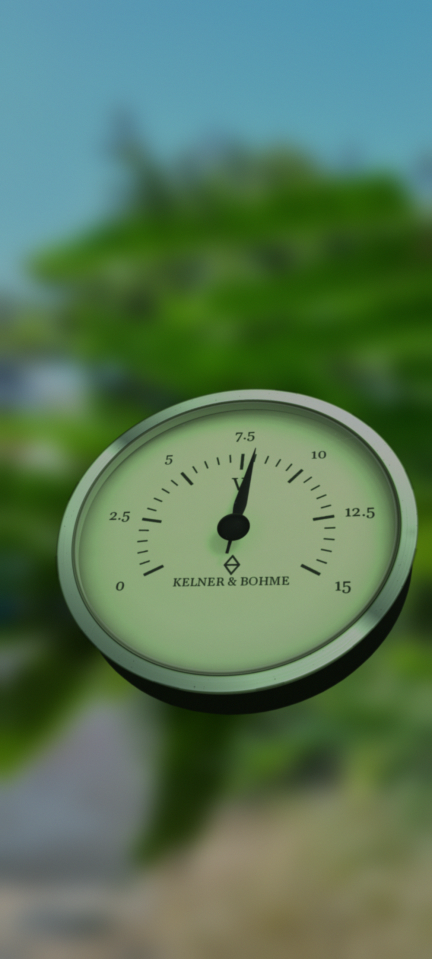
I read 8,V
